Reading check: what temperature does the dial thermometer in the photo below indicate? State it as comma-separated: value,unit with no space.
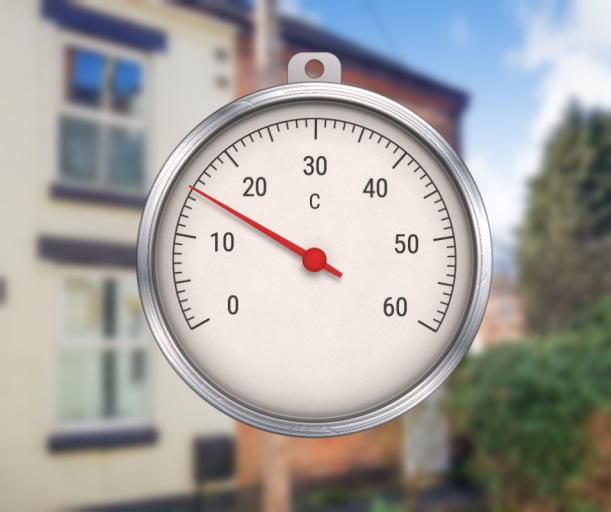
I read 15,°C
